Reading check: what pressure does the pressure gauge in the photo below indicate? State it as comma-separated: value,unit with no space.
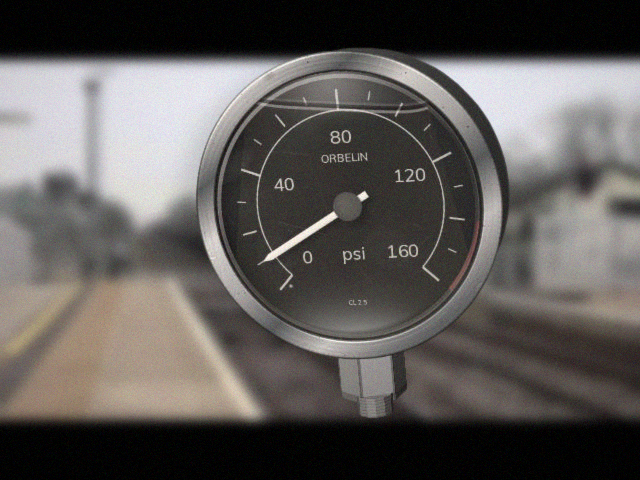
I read 10,psi
